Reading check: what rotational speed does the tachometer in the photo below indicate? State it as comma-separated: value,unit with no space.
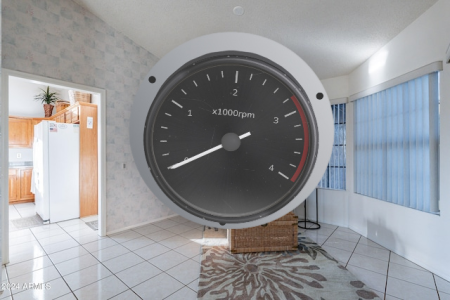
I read 0,rpm
